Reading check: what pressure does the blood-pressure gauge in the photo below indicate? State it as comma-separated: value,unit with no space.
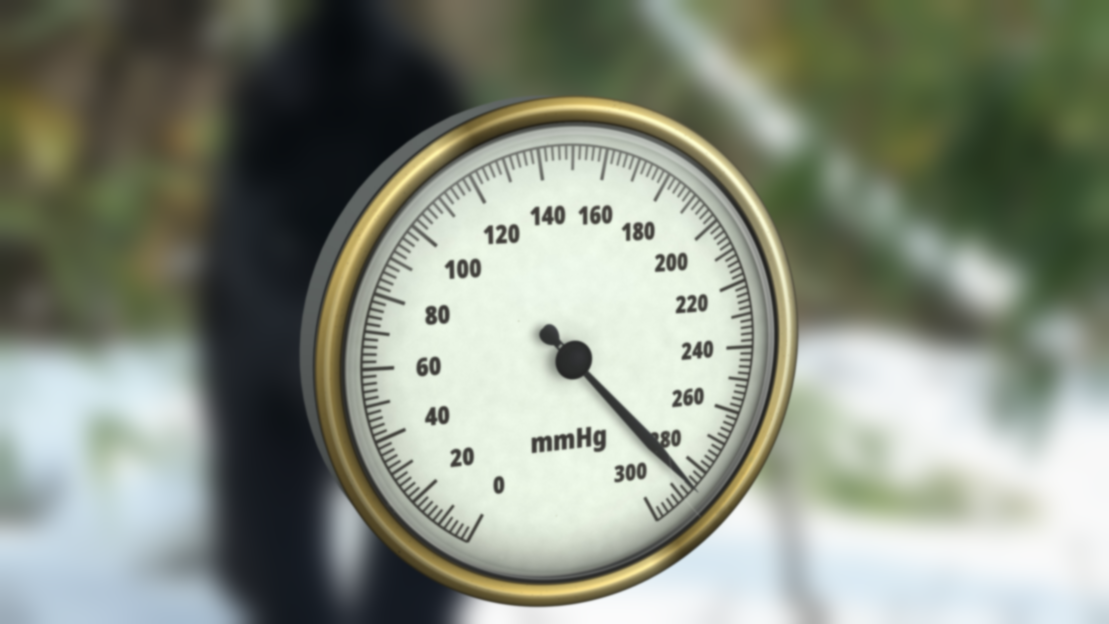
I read 286,mmHg
